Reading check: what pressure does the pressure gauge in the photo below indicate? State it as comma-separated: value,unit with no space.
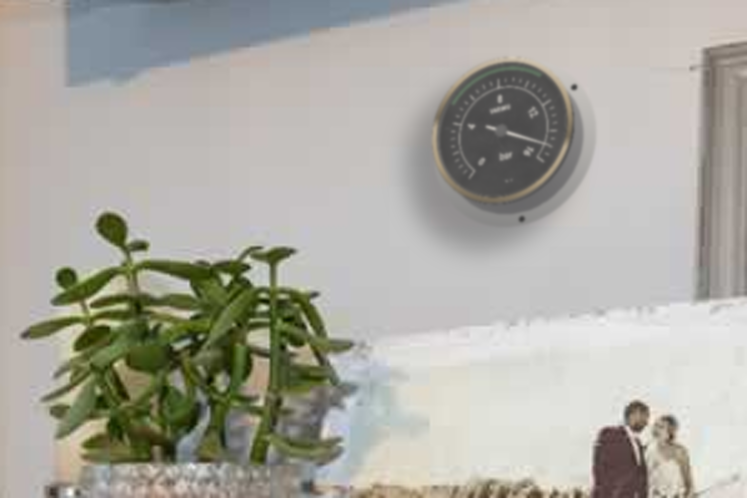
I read 15,bar
